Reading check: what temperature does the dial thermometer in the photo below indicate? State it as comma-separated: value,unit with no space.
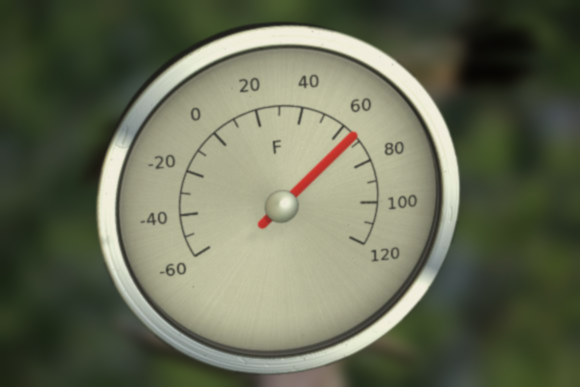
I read 65,°F
